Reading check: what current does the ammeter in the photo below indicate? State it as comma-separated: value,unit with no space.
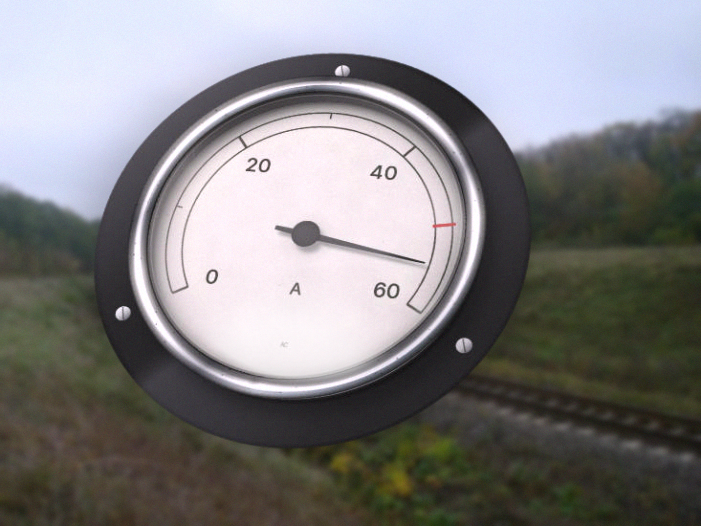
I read 55,A
